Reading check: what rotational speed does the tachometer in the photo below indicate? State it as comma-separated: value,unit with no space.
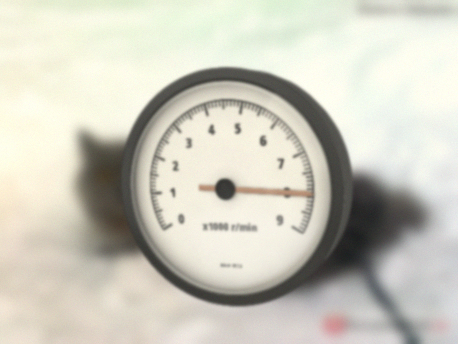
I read 8000,rpm
